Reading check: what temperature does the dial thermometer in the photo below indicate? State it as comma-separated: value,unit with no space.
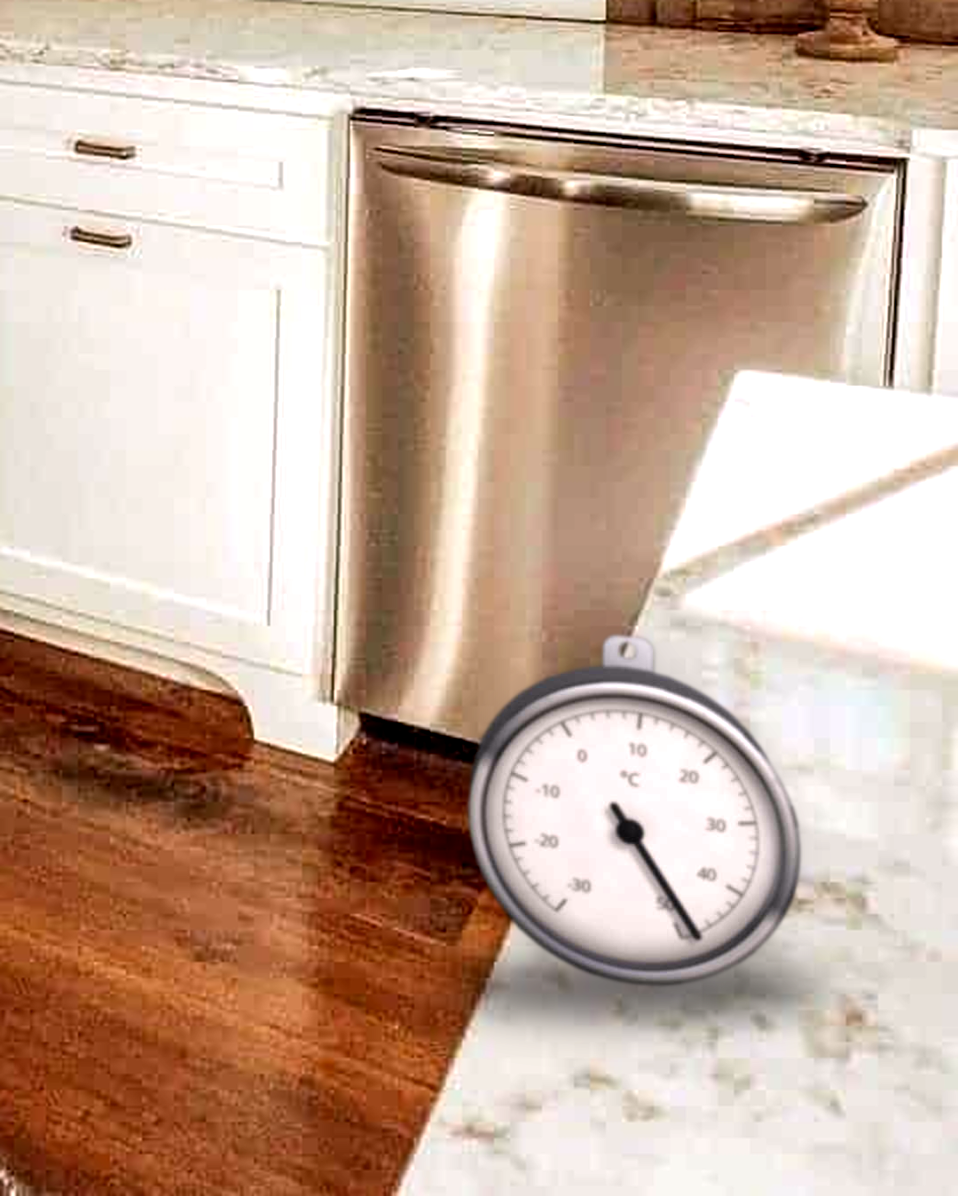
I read 48,°C
